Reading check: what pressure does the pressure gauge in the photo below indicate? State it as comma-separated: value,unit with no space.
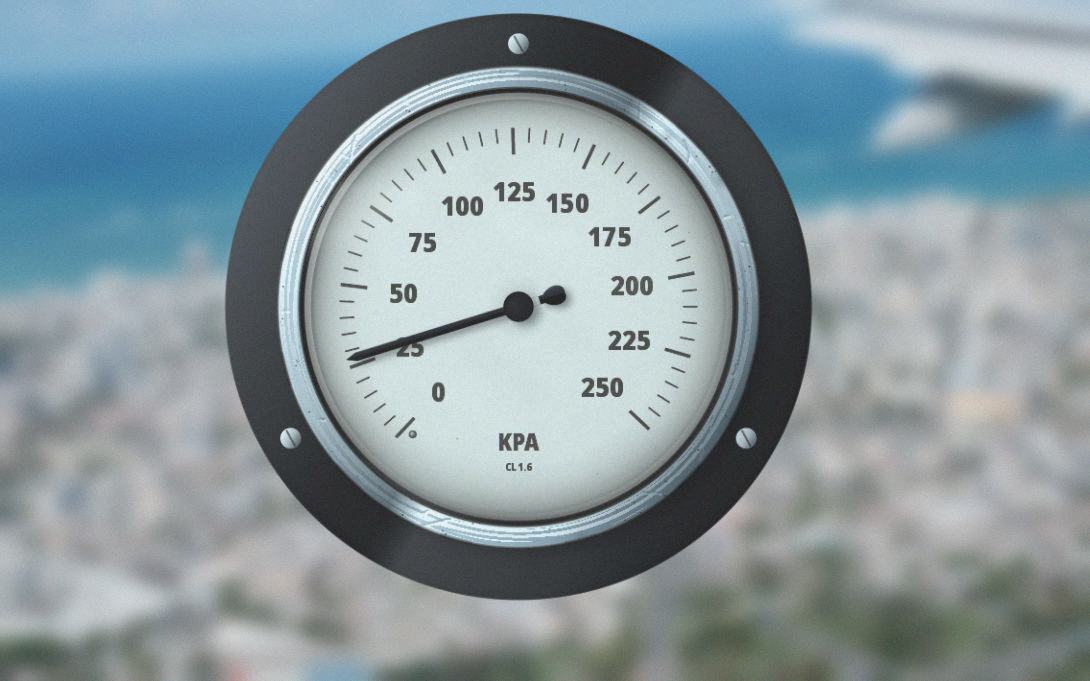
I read 27.5,kPa
